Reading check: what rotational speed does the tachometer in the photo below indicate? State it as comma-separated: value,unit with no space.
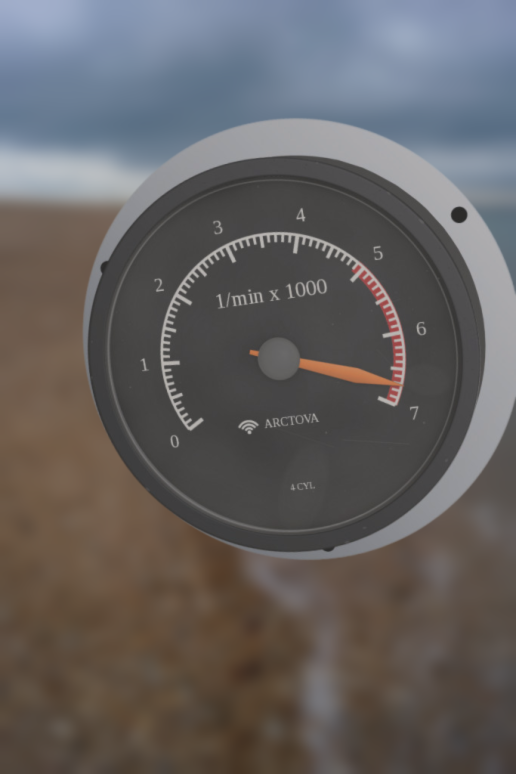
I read 6700,rpm
